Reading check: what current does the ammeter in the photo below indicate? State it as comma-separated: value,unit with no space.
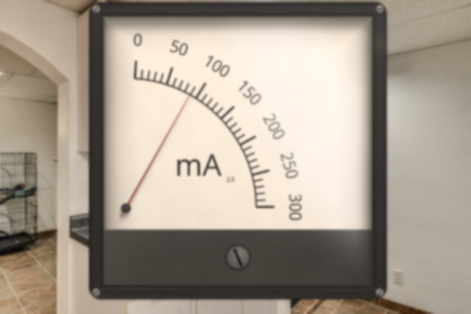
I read 90,mA
